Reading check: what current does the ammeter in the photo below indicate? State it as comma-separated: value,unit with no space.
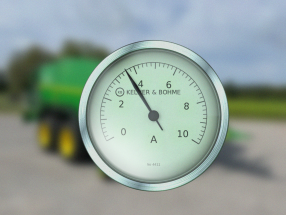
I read 3.6,A
